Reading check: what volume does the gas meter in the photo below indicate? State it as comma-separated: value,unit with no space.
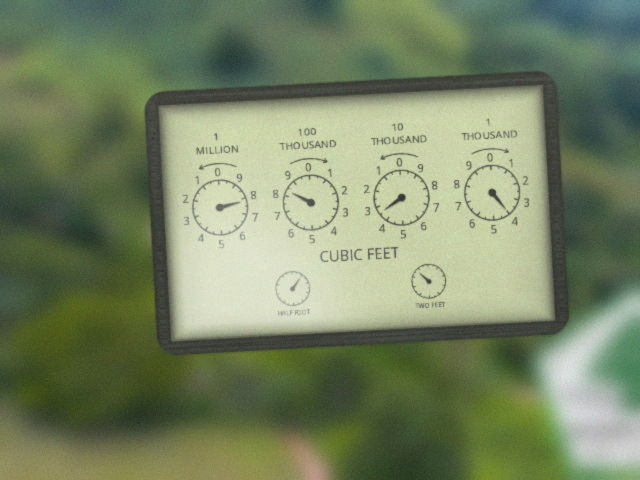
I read 783400,ft³
